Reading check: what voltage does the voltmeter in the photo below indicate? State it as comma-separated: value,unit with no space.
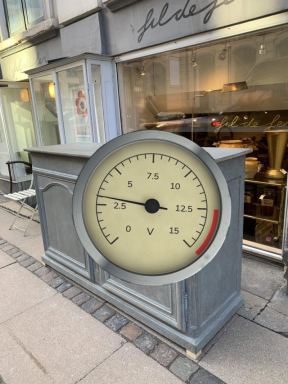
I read 3,V
